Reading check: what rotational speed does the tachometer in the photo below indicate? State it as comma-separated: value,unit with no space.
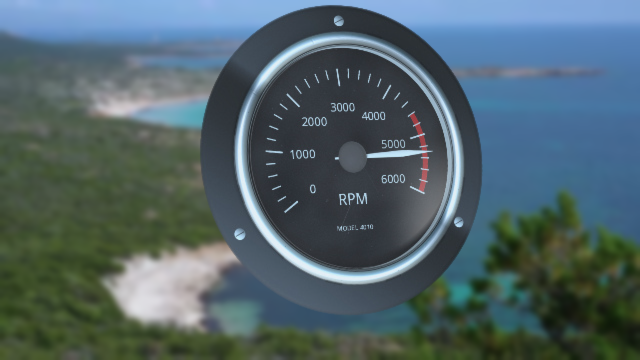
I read 5300,rpm
